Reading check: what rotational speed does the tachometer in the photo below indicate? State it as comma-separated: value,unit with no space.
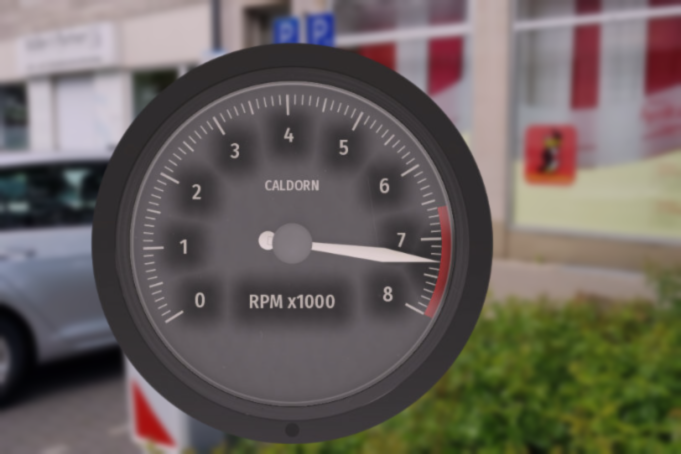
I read 7300,rpm
